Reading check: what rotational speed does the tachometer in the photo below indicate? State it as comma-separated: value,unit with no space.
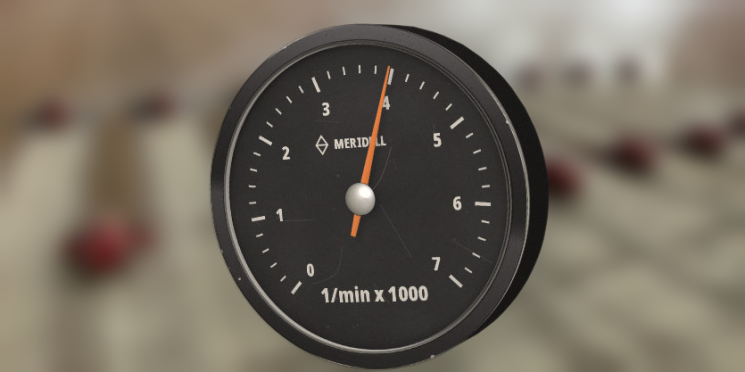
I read 4000,rpm
